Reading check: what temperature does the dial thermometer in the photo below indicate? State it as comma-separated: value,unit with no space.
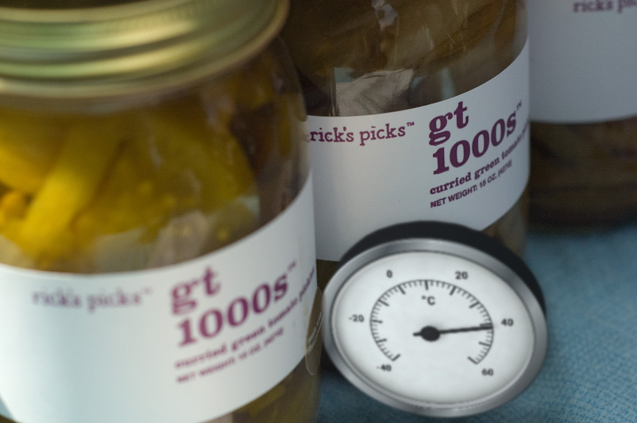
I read 40,°C
